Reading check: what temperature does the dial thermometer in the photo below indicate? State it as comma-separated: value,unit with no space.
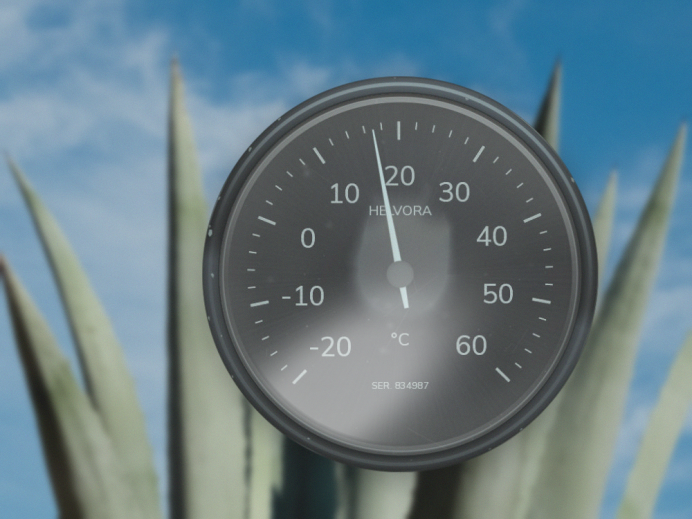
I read 17,°C
